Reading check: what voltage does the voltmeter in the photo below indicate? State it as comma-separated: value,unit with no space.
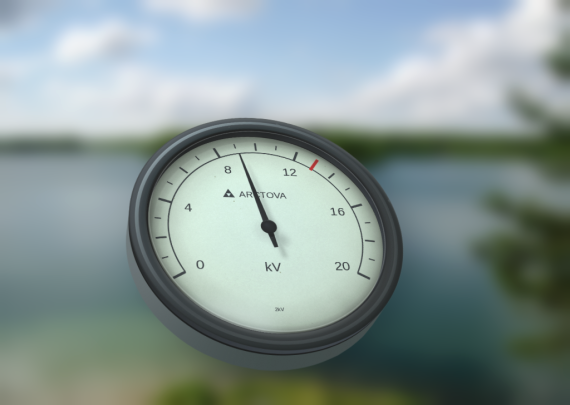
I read 9,kV
